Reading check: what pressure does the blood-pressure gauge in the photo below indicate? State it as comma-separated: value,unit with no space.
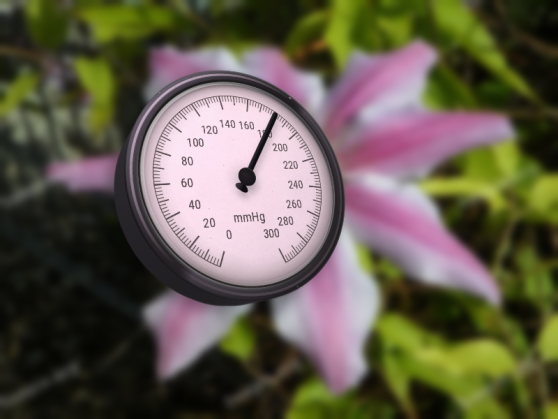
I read 180,mmHg
